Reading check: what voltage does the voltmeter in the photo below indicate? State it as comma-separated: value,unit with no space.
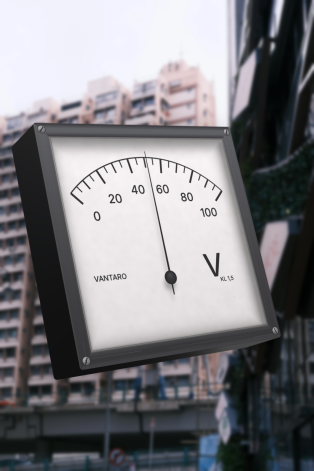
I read 50,V
